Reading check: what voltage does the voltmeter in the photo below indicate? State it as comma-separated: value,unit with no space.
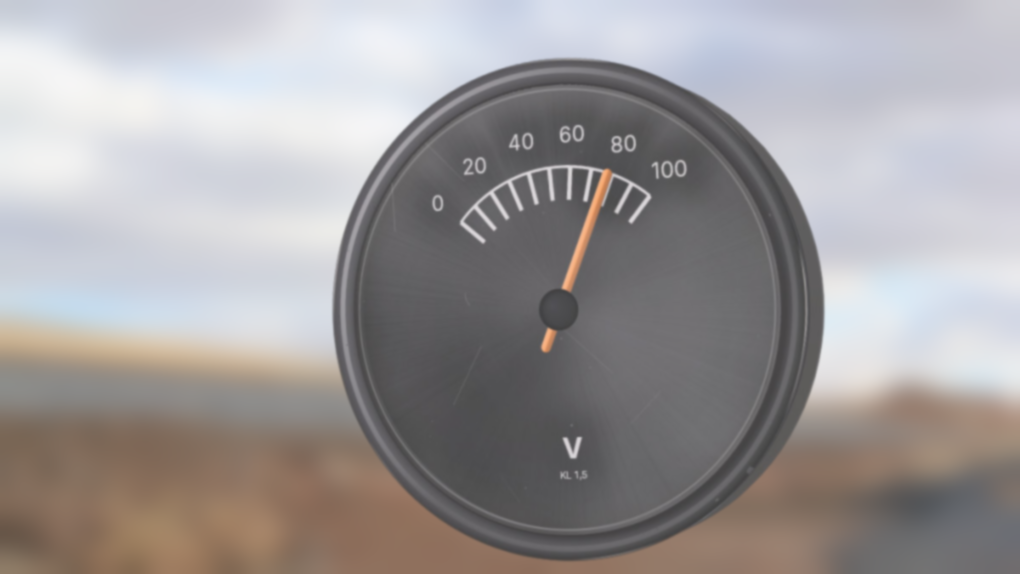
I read 80,V
